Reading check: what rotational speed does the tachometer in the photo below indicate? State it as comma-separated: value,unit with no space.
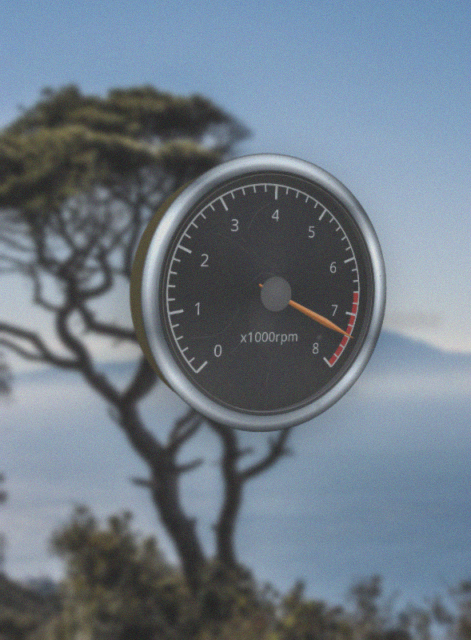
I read 7400,rpm
